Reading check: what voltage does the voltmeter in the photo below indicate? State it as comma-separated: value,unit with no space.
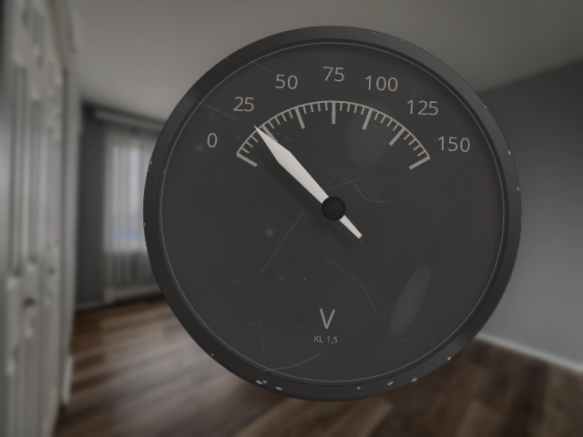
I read 20,V
